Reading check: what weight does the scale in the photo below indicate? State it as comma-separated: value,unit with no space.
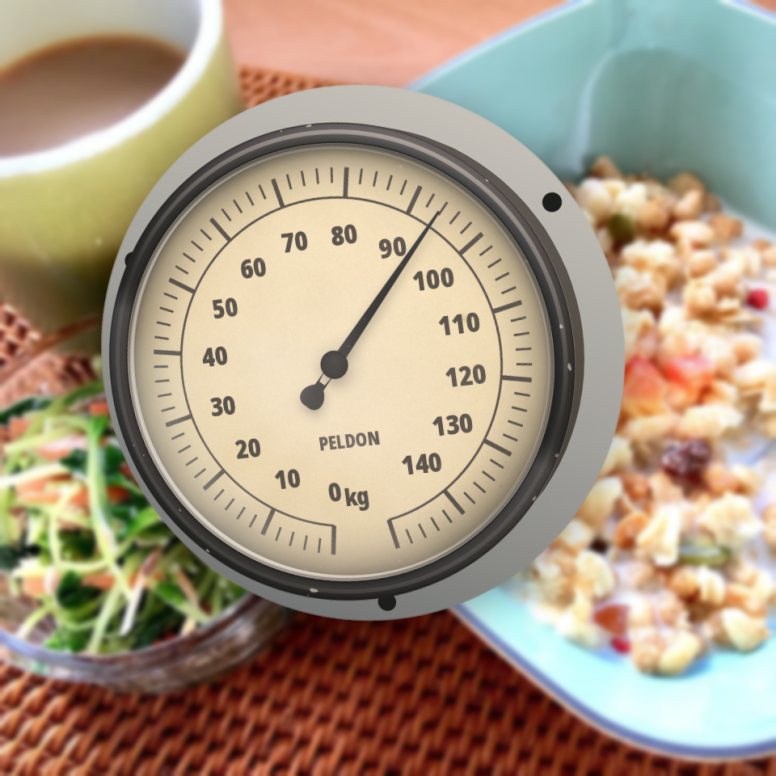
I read 94,kg
